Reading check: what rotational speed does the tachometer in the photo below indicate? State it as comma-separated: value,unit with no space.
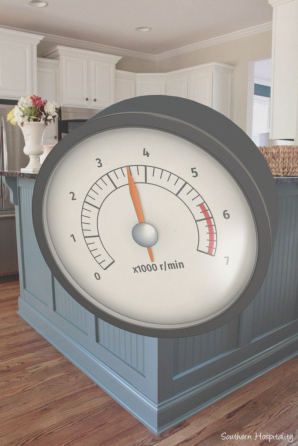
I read 3600,rpm
